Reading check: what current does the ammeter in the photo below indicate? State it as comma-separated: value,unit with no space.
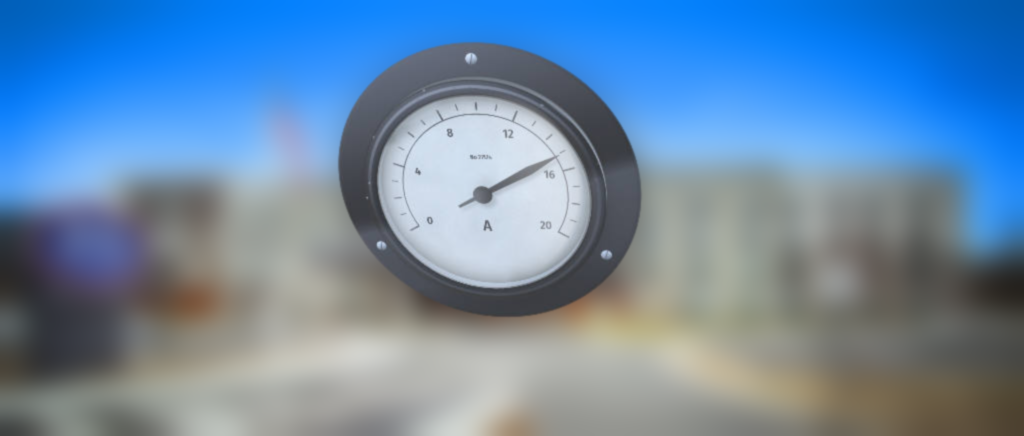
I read 15,A
